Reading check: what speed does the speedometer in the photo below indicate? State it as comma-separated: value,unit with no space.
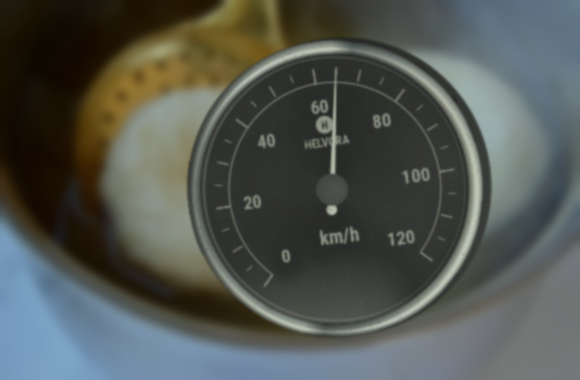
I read 65,km/h
